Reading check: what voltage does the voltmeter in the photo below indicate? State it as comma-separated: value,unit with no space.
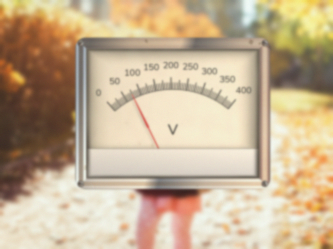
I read 75,V
